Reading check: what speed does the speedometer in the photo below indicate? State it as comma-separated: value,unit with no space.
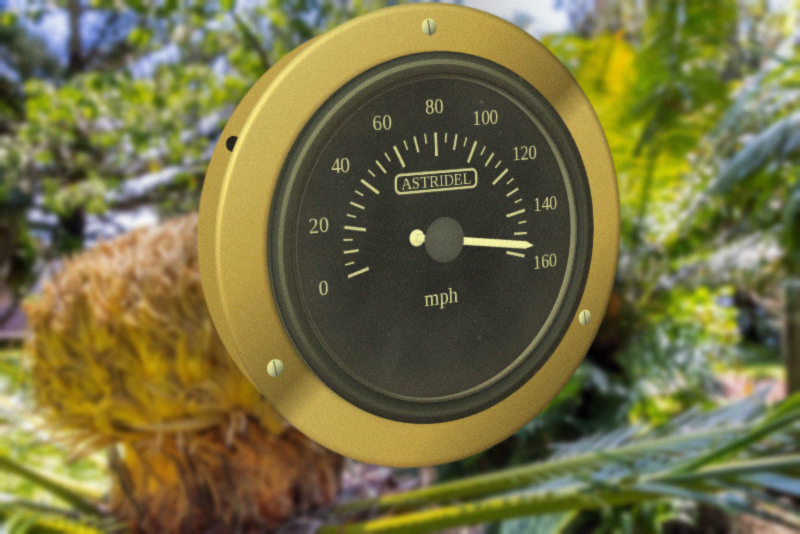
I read 155,mph
